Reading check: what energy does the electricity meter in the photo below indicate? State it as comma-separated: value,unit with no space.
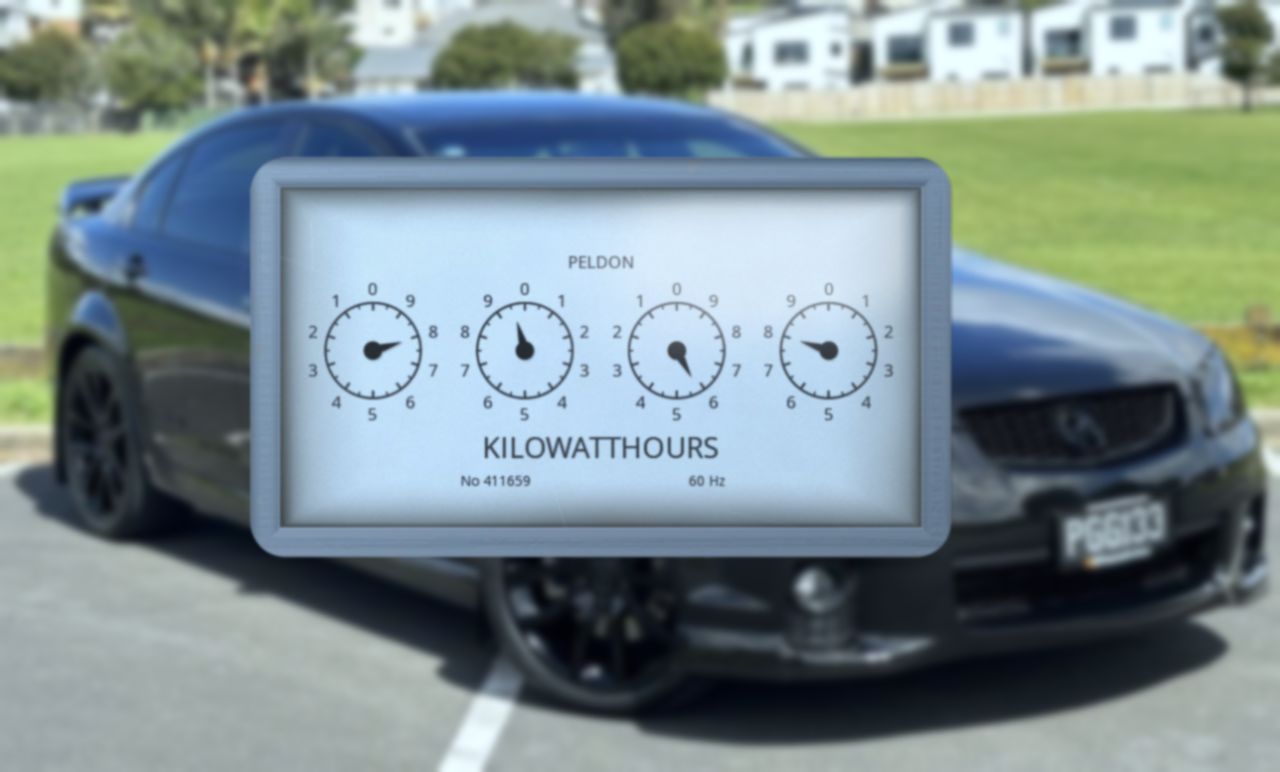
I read 7958,kWh
